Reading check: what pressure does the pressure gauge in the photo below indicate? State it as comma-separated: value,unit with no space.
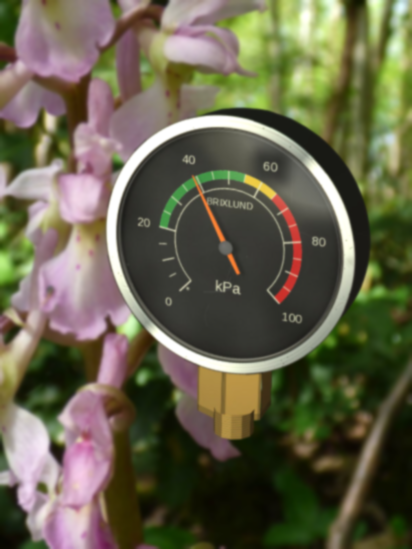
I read 40,kPa
